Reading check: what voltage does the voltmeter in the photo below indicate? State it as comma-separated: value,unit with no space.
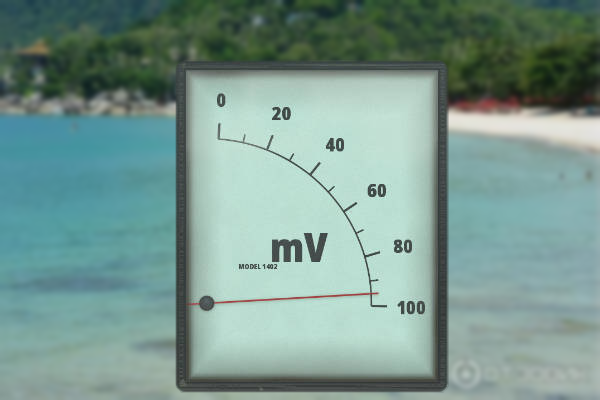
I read 95,mV
